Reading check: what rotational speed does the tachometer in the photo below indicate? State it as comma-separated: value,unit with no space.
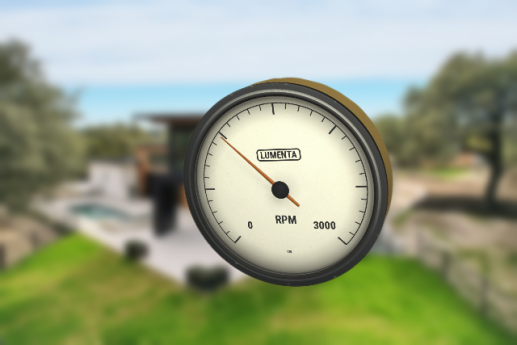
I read 1000,rpm
